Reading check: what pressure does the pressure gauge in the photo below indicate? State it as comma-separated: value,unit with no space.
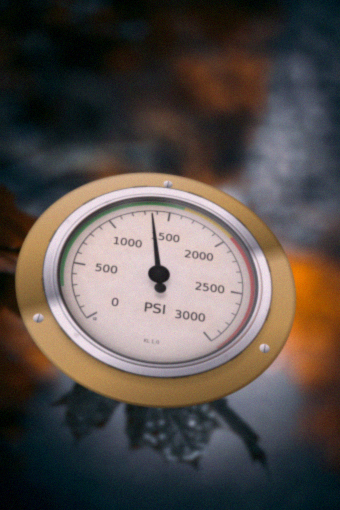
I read 1350,psi
